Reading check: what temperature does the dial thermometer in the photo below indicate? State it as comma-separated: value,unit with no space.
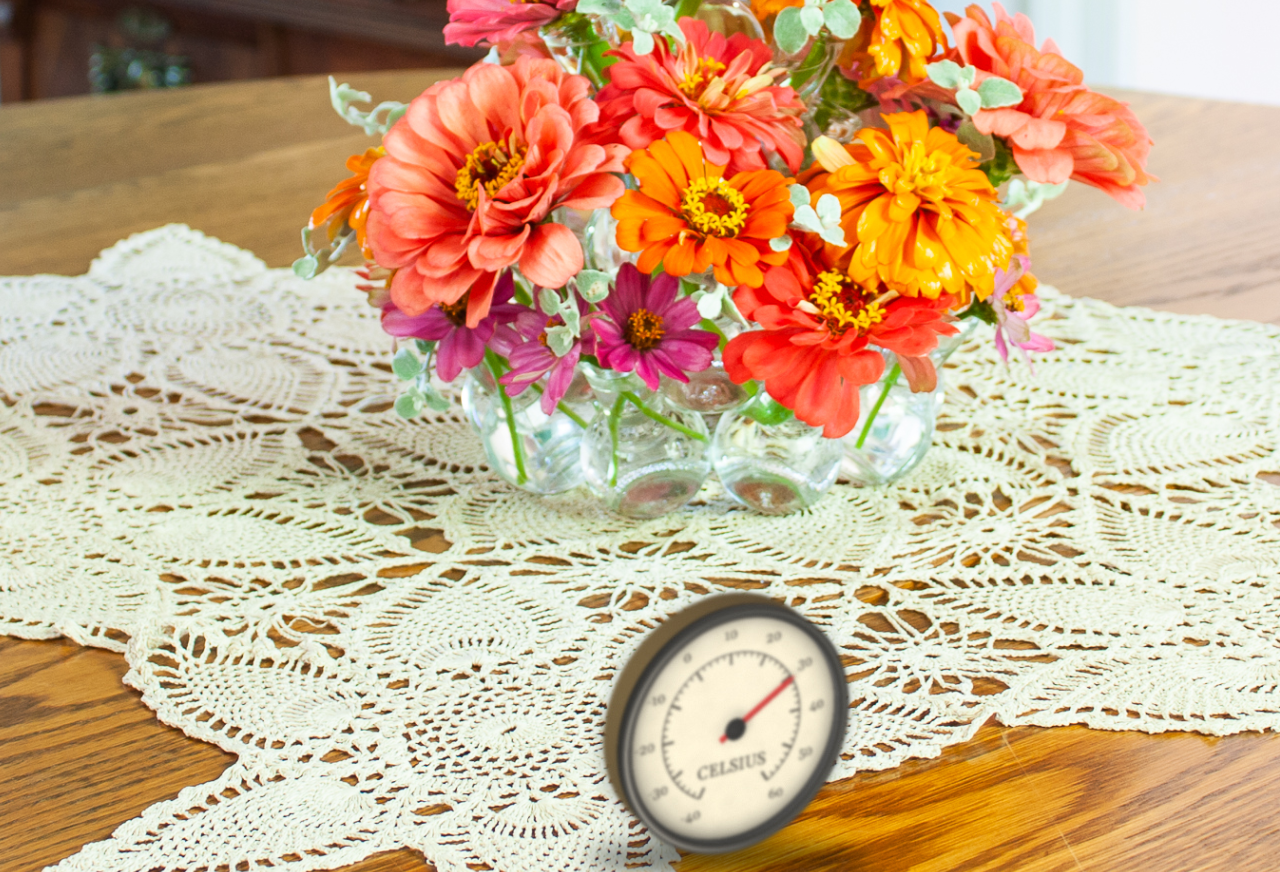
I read 30,°C
